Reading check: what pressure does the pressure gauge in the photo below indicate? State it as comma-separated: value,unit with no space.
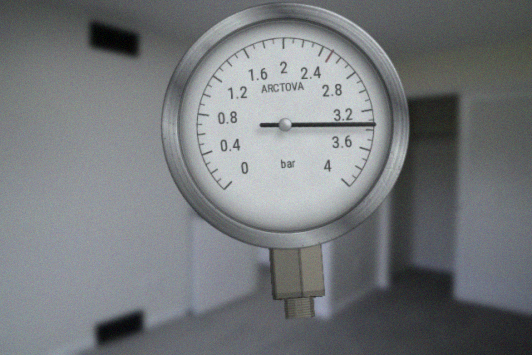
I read 3.35,bar
